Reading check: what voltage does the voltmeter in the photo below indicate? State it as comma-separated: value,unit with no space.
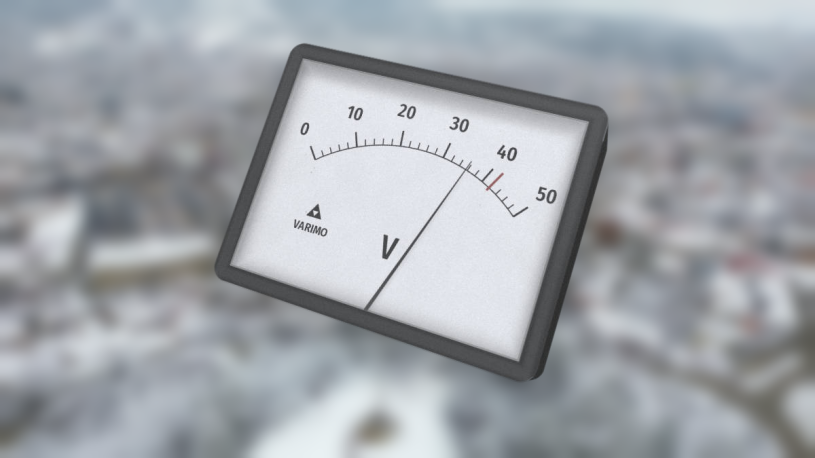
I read 36,V
